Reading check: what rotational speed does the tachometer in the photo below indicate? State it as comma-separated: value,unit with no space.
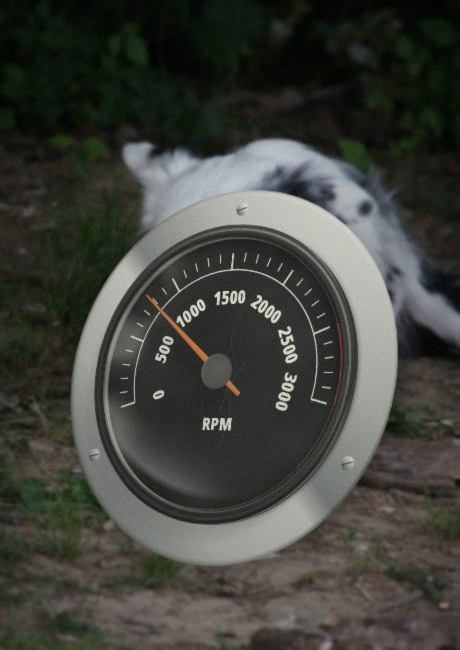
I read 800,rpm
